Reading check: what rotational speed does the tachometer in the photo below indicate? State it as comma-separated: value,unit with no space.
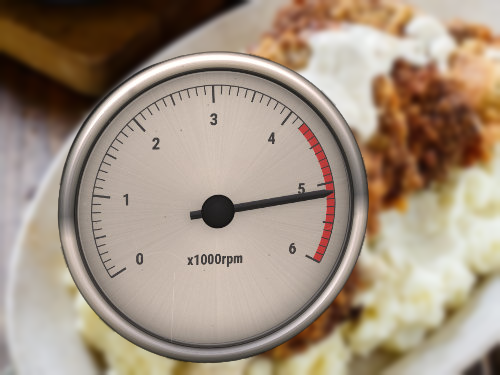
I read 5100,rpm
